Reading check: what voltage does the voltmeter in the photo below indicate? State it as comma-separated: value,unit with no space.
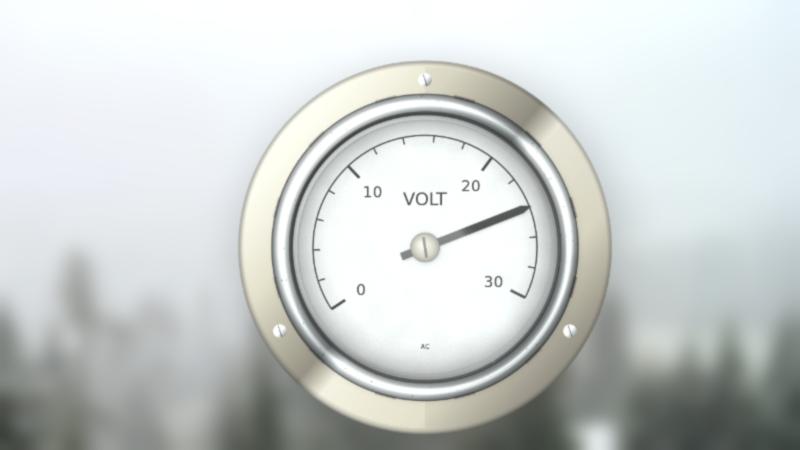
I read 24,V
